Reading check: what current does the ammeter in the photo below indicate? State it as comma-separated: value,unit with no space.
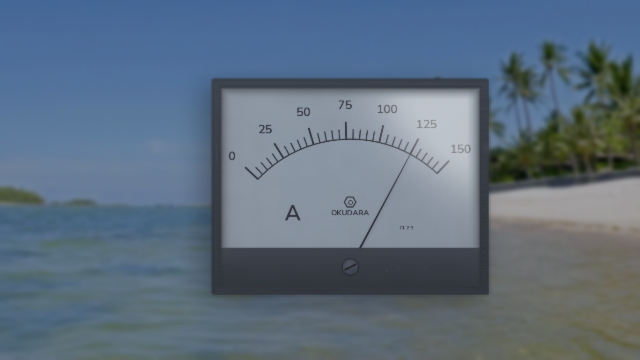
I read 125,A
